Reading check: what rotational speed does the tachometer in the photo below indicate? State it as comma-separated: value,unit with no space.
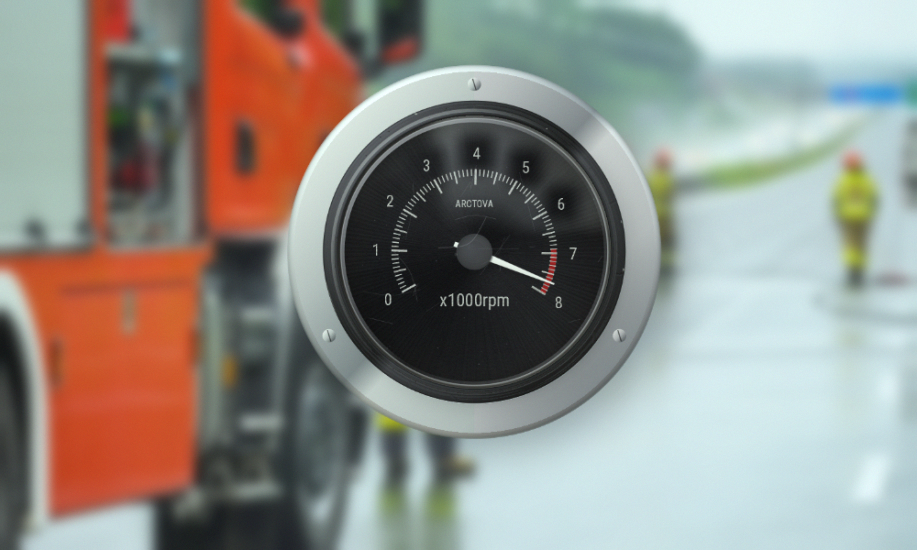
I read 7700,rpm
